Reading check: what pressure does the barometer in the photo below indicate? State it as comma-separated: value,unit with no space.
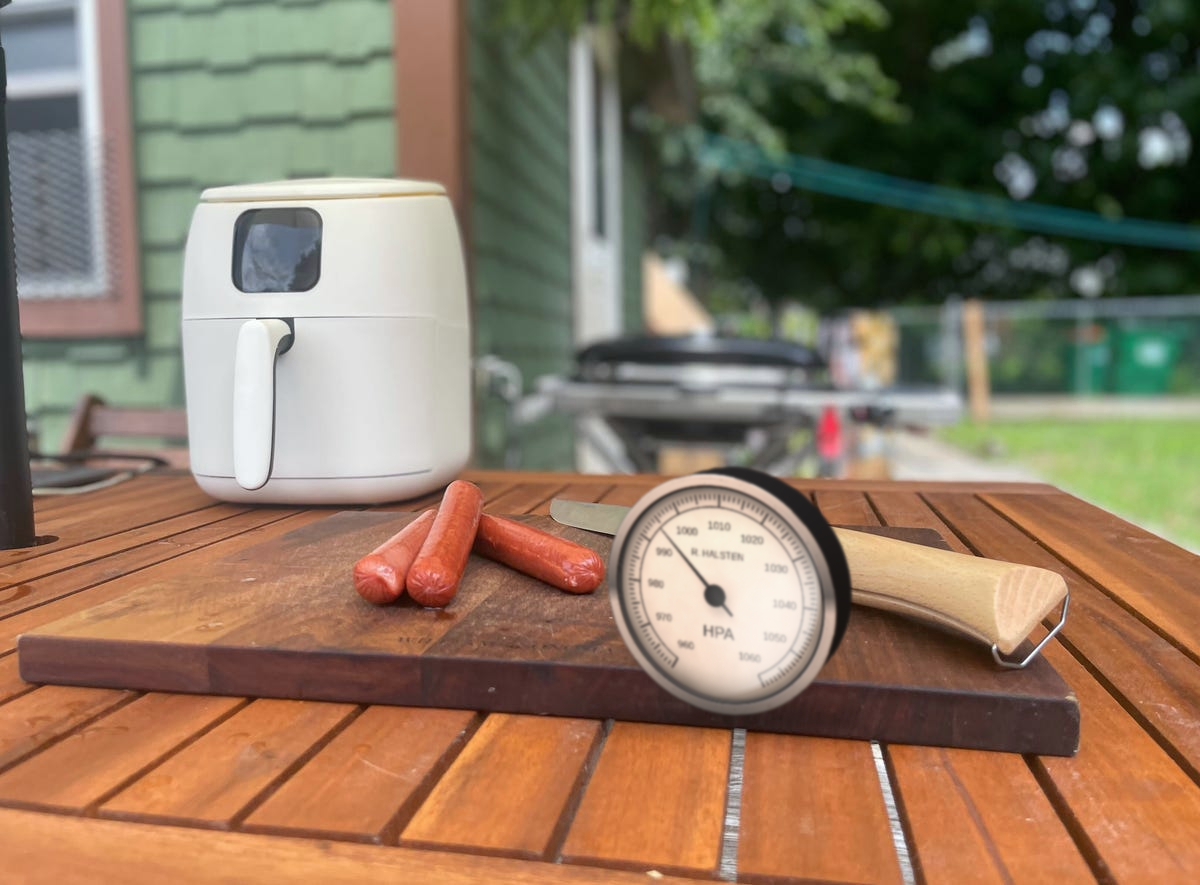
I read 995,hPa
